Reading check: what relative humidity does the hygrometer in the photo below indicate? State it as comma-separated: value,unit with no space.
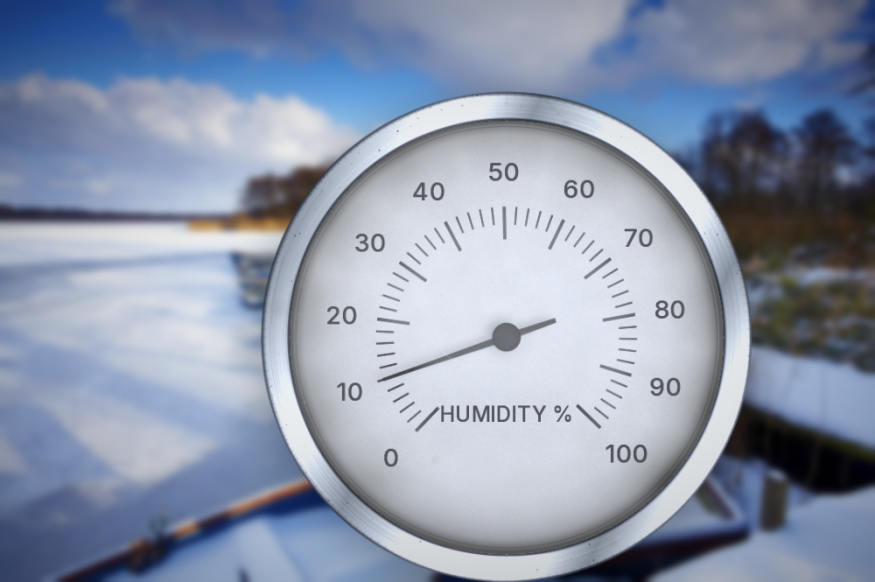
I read 10,%
